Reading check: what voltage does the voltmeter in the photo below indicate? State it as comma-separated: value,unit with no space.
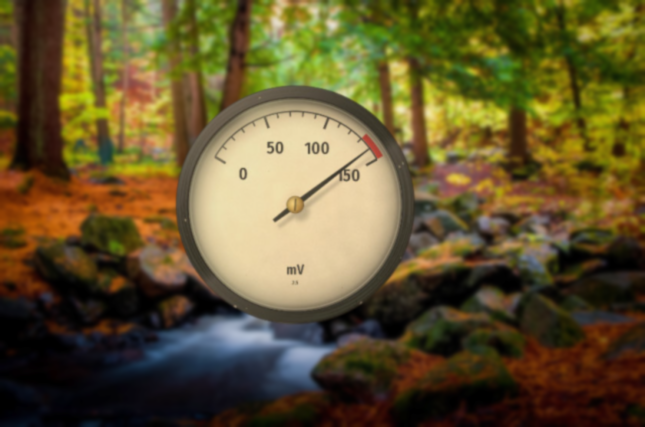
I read 140,mV
